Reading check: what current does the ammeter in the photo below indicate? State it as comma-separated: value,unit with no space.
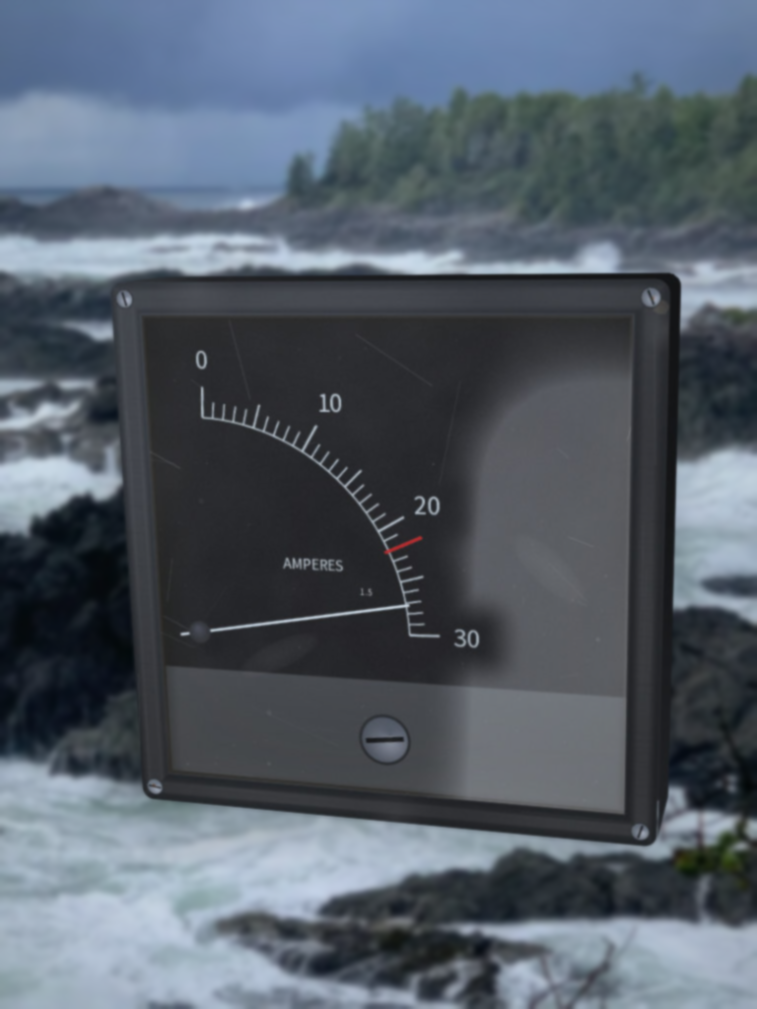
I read 27,A
